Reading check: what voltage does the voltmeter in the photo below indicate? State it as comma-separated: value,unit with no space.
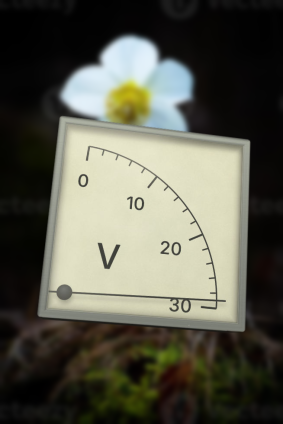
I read 29,V
